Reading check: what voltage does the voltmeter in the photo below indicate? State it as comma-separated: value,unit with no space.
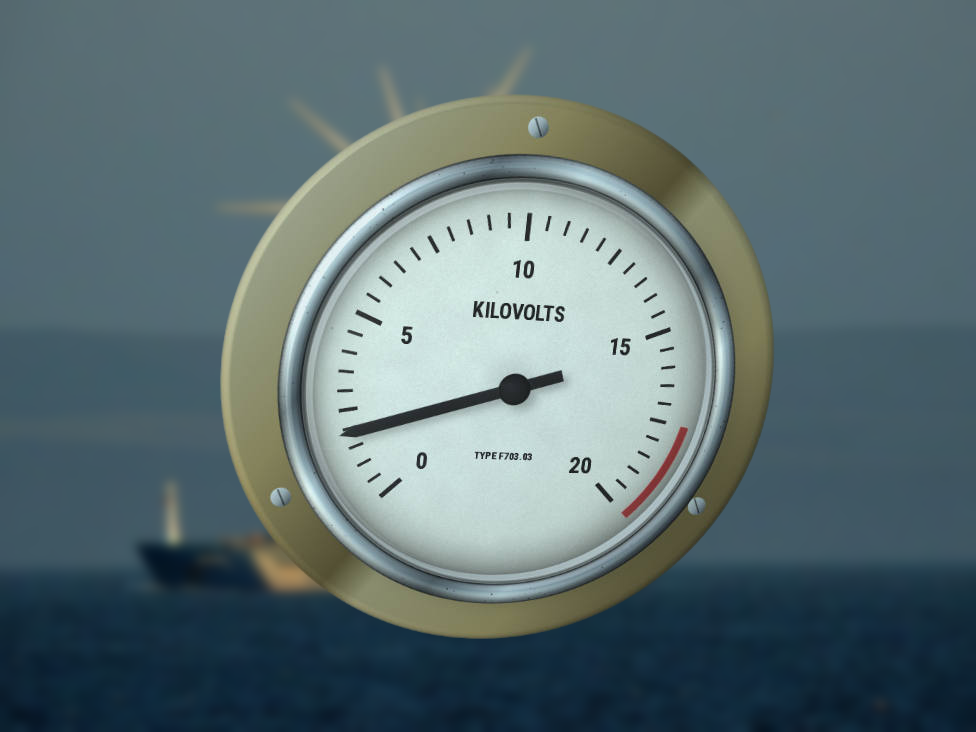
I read 2,kV
